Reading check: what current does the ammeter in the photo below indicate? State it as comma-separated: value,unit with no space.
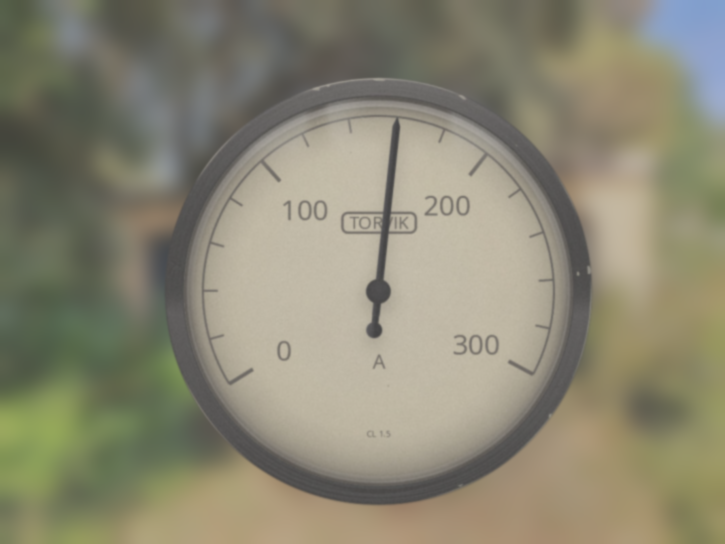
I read 160,A
